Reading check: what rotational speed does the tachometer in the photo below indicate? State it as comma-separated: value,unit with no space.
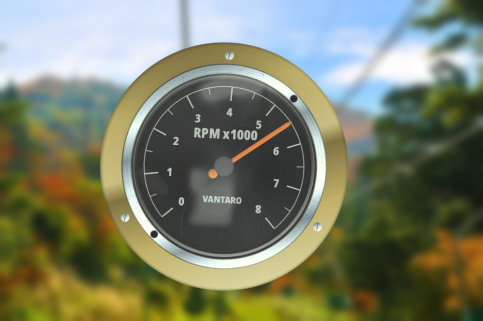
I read 5500,rpm
